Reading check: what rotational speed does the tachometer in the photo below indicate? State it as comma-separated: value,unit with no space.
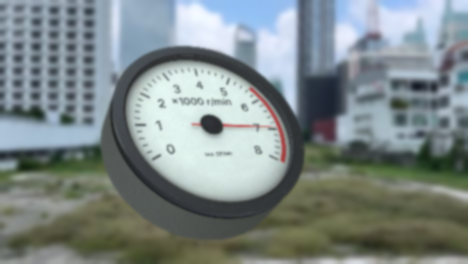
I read 7000,rpm
